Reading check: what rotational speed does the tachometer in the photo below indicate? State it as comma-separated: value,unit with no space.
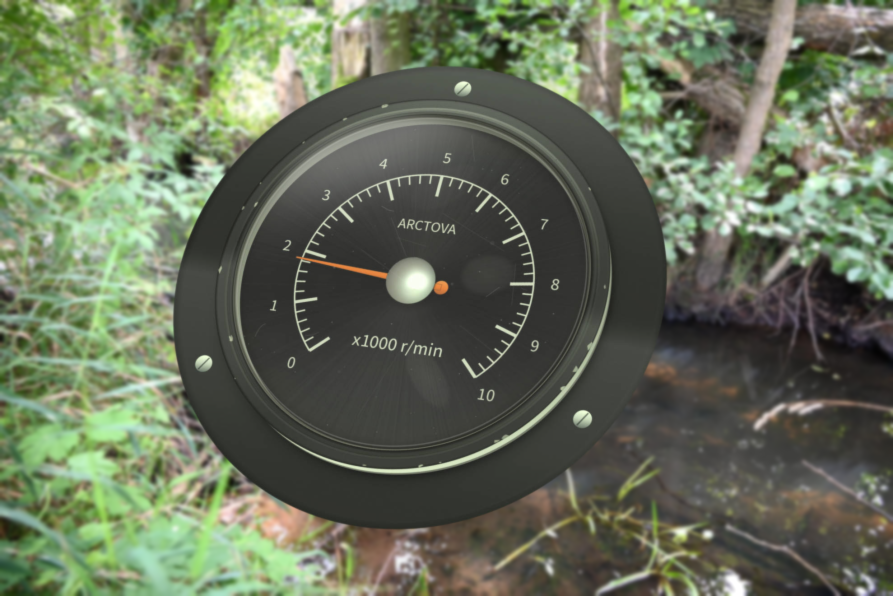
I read 1800,rpm
